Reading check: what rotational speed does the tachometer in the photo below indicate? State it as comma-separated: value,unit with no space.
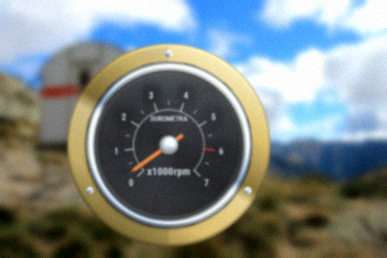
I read 250,rpm
